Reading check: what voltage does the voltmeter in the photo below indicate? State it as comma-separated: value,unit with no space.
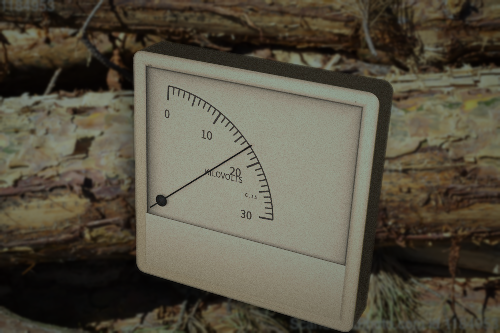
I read 17,kV
